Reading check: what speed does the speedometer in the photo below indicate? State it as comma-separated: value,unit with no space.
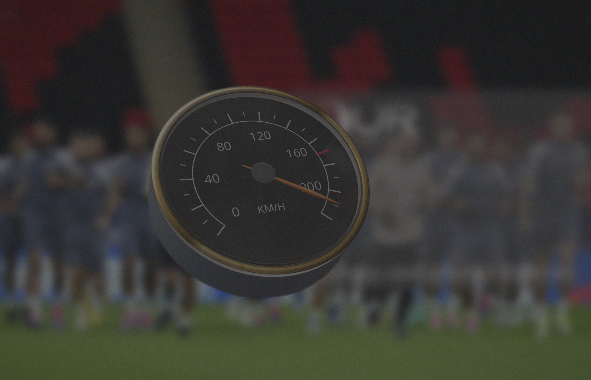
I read 210,km/h
